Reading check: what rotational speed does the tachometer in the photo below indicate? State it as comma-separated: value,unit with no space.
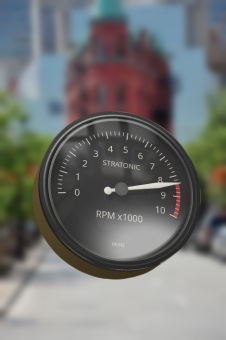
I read 8400,rpm
